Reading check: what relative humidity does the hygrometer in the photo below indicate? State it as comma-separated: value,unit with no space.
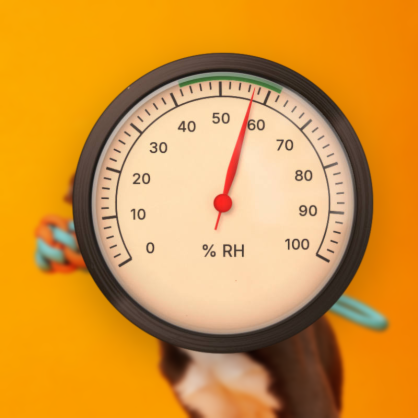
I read 57,%
